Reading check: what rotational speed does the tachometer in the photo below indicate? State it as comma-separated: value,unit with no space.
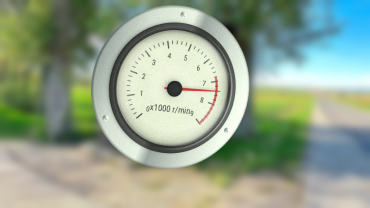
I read 7400,rpm
